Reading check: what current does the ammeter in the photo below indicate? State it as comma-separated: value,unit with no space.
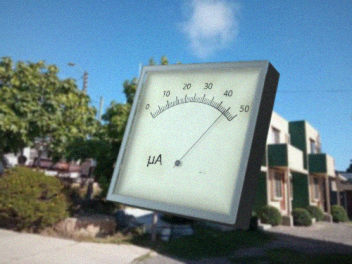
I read 45,µA
